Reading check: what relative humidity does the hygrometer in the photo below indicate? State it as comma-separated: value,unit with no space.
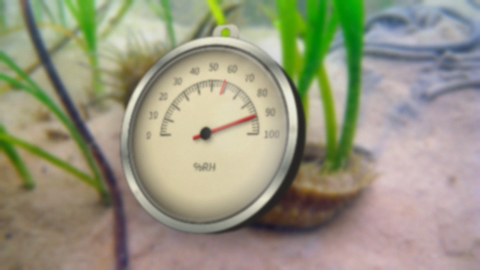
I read 90,%
